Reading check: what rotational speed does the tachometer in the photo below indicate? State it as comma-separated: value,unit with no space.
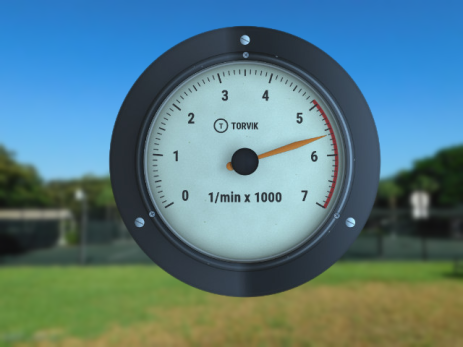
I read 5600,rpm
